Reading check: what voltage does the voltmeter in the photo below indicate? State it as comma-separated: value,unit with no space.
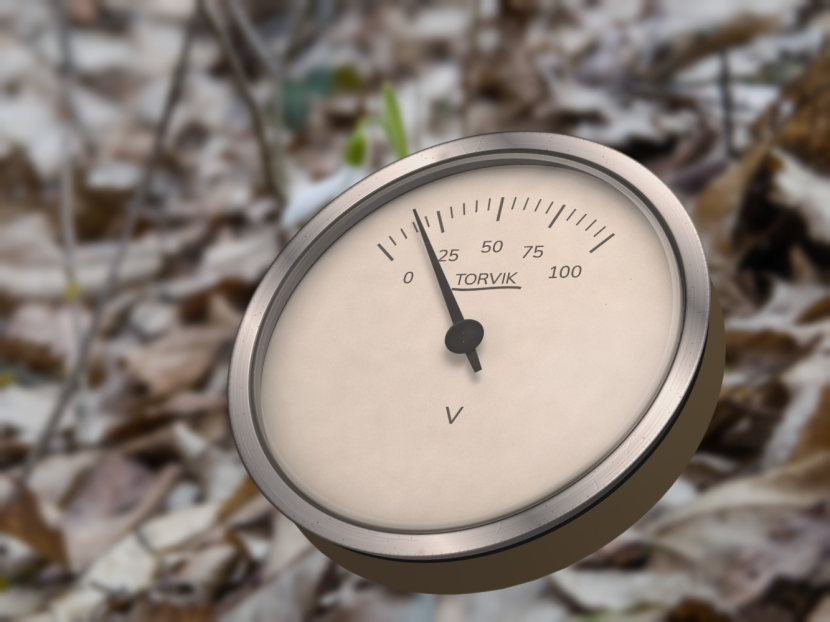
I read 17.5,V
